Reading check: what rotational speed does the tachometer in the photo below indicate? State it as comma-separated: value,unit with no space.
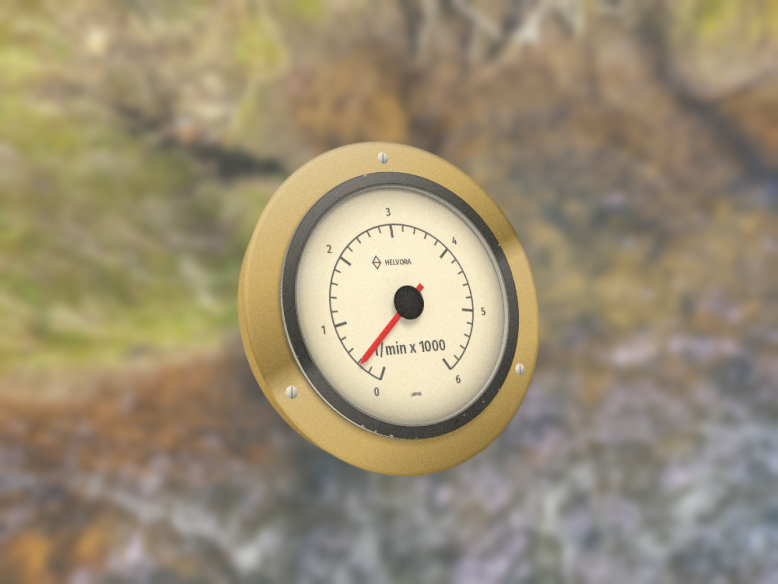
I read 400,rpm
